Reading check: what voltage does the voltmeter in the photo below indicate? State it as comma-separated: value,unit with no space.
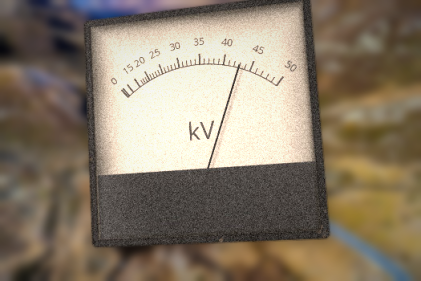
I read 43,kV
